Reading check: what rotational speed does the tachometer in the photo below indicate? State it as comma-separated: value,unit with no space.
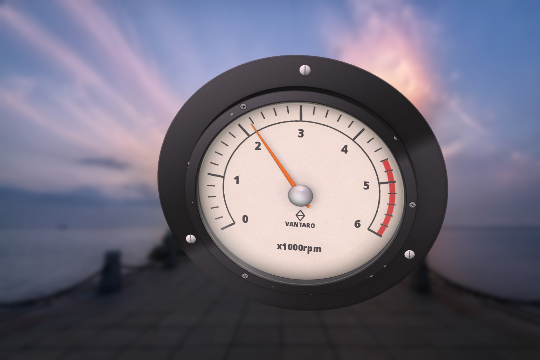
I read 2200,rpm
